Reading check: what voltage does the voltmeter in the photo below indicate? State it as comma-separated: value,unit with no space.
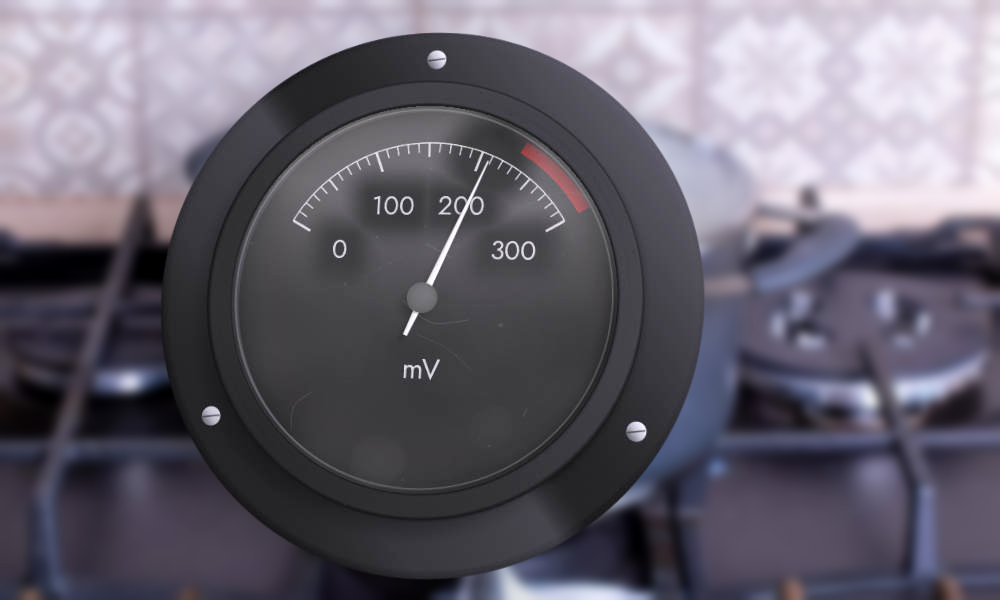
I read 210,mV
